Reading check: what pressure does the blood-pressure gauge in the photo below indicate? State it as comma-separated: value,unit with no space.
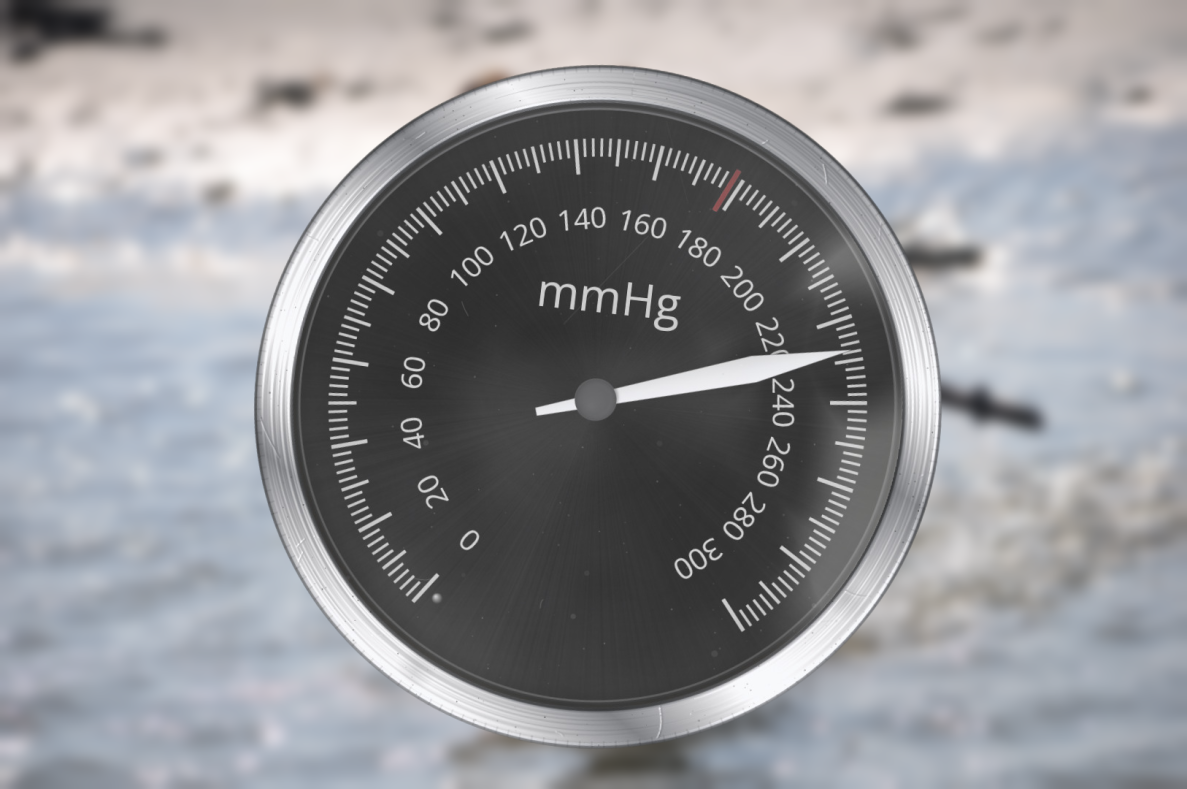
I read 228,mmHg
